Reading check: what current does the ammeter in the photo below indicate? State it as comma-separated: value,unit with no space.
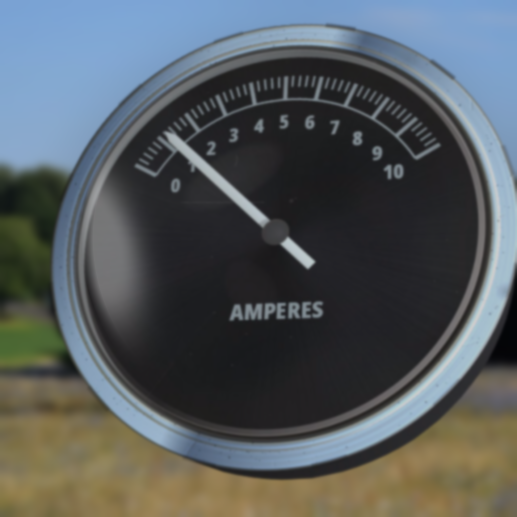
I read 1.2,A
